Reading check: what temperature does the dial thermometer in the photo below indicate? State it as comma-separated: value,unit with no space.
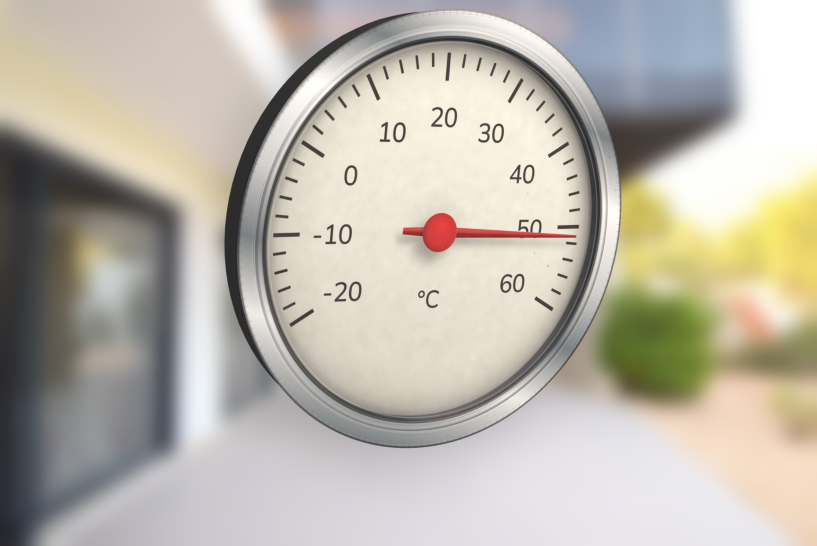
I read 51,°C
